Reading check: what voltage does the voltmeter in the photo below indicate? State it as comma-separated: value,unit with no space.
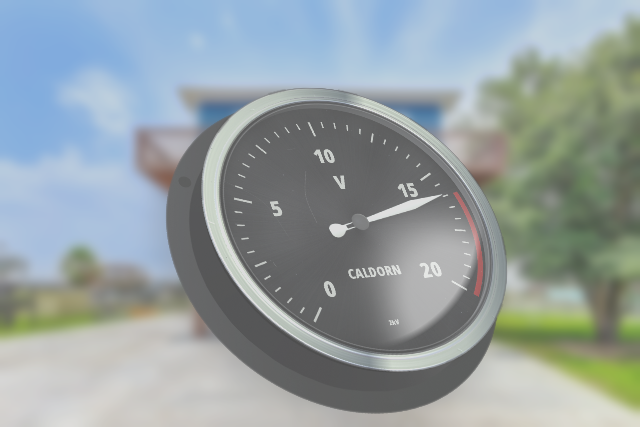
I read 16,V
